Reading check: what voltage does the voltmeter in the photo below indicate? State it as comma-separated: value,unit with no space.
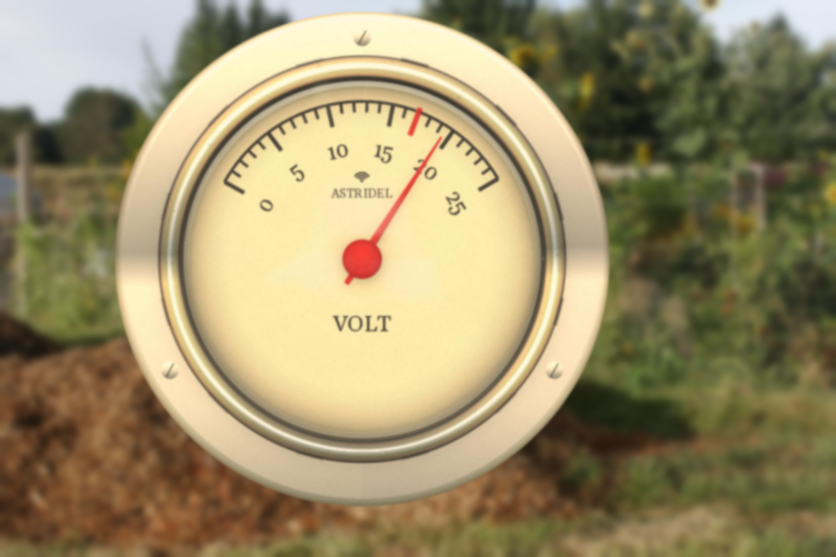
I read 19.5,V
